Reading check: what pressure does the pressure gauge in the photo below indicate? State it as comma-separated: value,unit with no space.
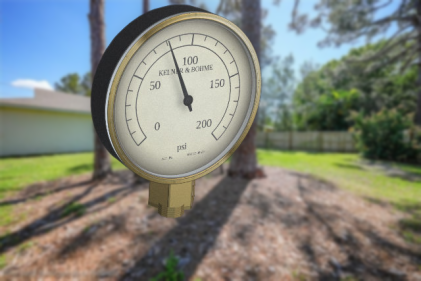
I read 80,psi
